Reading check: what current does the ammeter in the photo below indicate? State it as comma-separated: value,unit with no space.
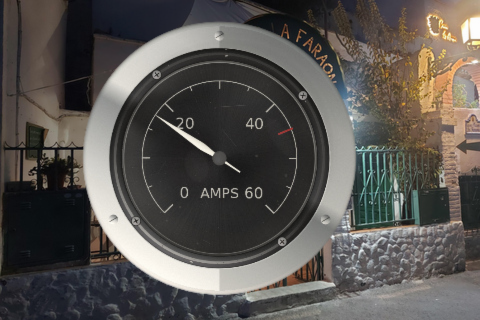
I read 17.5,A
